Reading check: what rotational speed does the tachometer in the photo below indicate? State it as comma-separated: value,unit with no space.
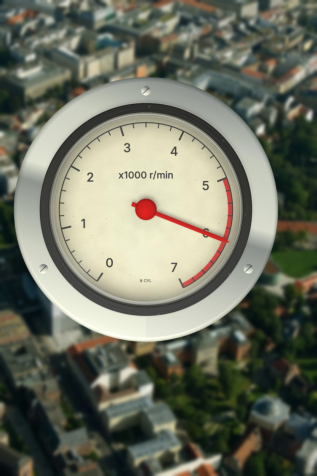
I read 6000,rpm
